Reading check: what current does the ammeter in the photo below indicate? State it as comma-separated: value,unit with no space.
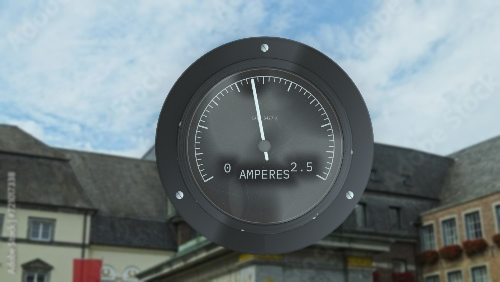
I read 1.15,A
